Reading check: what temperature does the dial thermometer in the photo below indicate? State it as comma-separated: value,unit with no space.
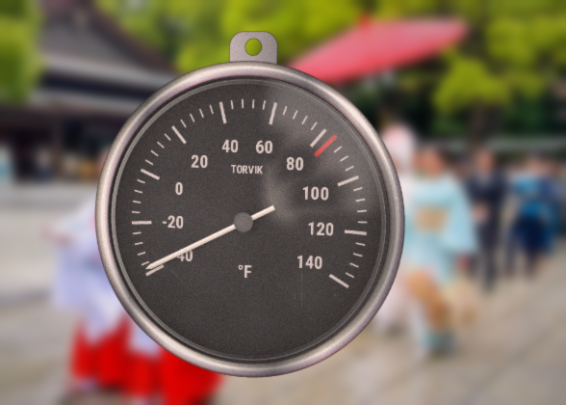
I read -38,°F
